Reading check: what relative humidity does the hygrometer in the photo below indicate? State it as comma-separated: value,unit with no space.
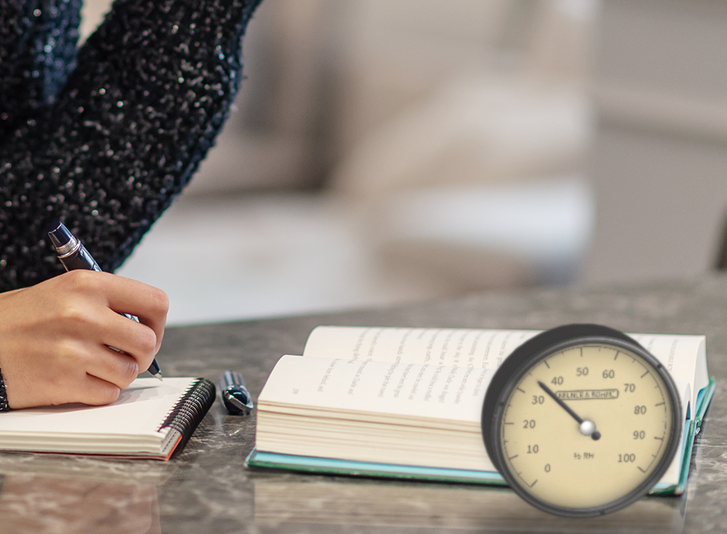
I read 35,%
